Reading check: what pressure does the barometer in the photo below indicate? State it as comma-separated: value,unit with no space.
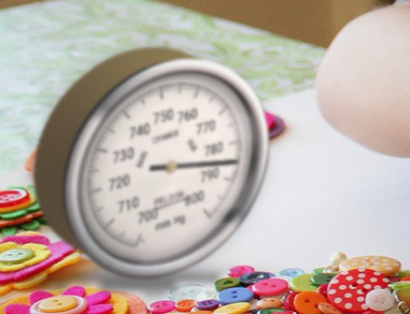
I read 785,mmHg
